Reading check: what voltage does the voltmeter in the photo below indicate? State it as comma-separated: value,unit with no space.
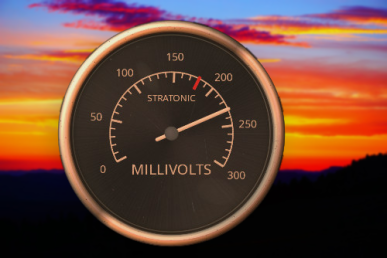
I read 230,mV
